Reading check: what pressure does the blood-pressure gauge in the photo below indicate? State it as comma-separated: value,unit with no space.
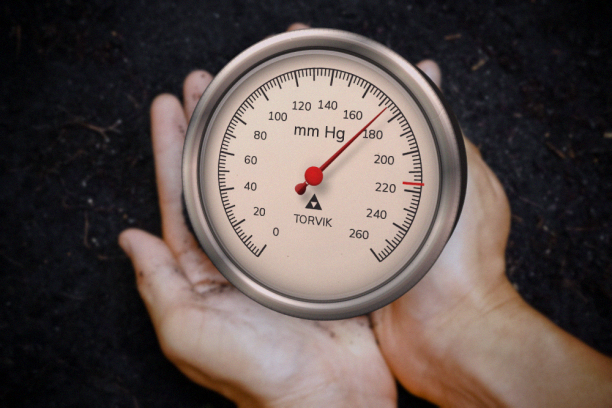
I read 174,mmHg
